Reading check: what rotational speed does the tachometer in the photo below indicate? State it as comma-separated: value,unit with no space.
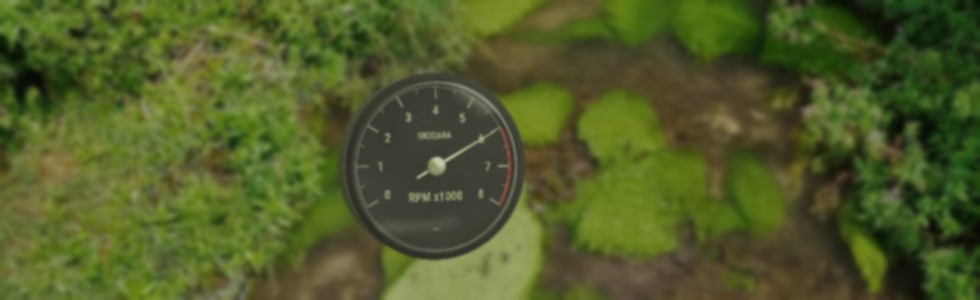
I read 6000,rpm
